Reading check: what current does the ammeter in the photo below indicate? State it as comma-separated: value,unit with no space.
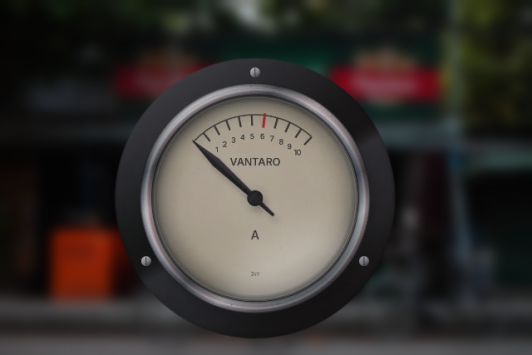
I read 0,A
